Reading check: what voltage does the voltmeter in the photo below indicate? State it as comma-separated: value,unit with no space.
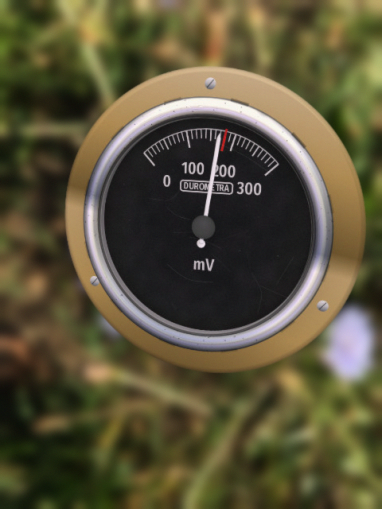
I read 170,mV
